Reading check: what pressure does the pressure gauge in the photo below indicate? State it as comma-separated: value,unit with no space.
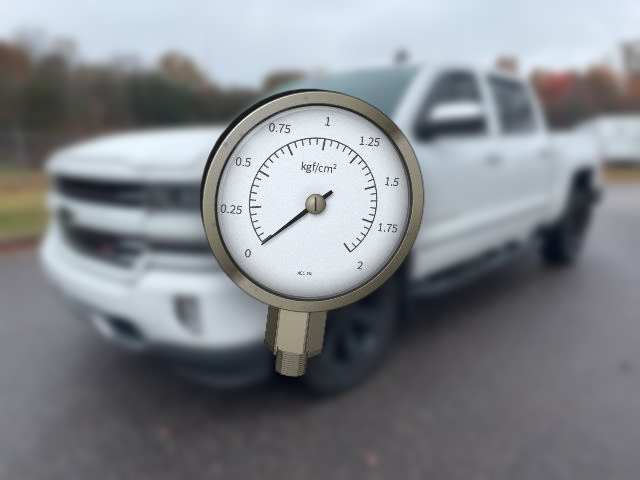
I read 0,kg/cm²
